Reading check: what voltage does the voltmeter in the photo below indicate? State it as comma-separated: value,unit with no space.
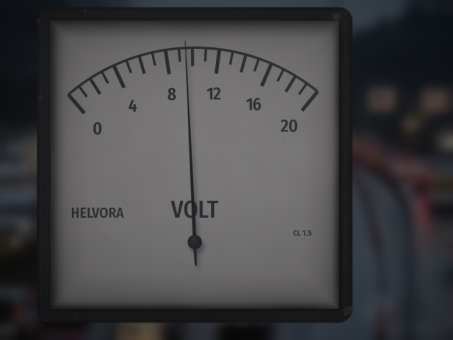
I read 9.5,V
